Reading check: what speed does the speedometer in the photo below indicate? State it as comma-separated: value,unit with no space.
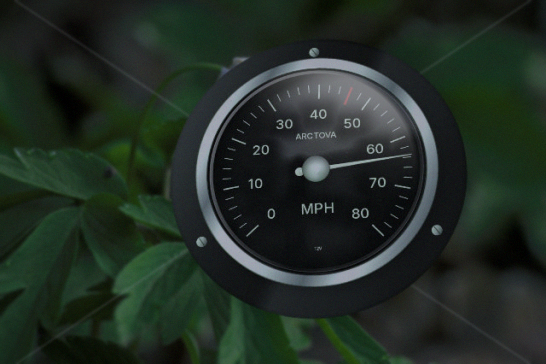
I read 64,mph
